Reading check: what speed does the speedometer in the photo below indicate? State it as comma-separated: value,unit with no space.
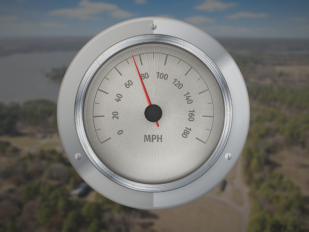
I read 75,mph
